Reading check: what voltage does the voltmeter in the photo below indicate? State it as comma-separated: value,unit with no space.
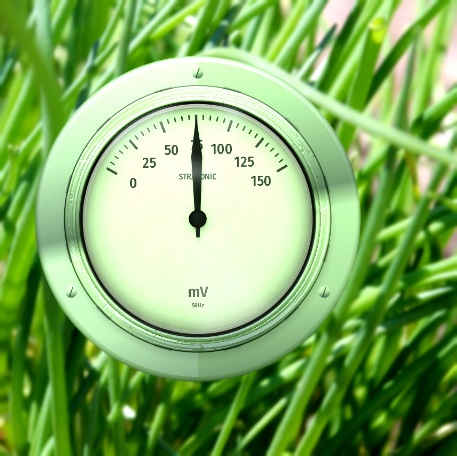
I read 75,mV
